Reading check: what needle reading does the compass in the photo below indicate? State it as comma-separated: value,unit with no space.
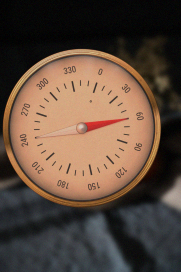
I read 60,°
